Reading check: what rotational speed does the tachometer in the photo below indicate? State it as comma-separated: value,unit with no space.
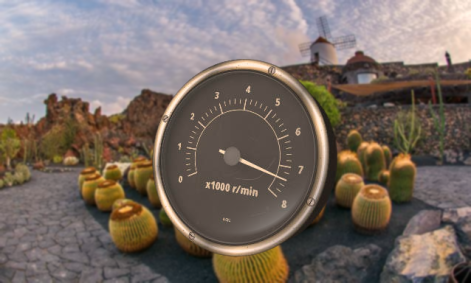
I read 7400,rpm
